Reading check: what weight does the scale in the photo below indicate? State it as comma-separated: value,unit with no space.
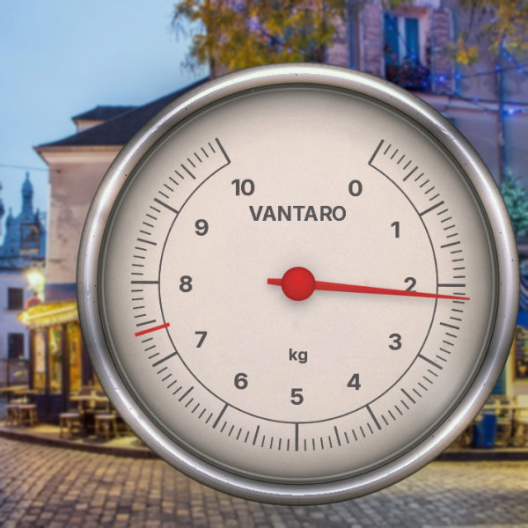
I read 2.15,kg
